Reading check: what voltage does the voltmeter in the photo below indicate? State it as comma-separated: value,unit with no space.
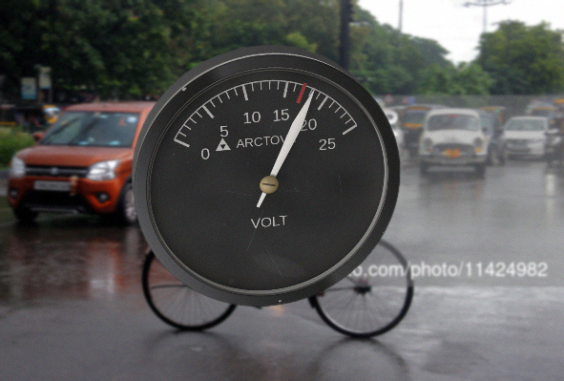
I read 18,V
